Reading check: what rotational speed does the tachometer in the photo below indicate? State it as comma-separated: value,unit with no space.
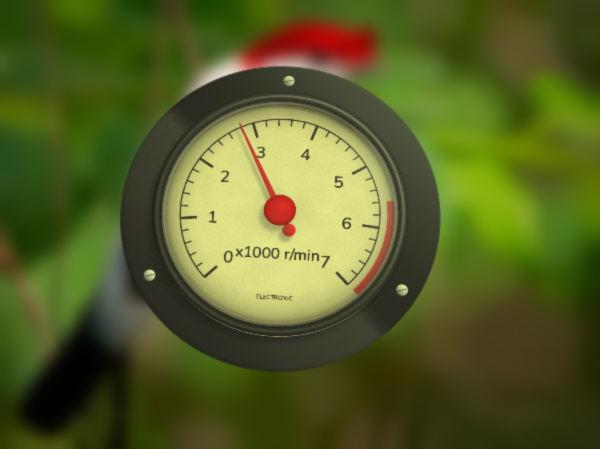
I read 2800,rpm
